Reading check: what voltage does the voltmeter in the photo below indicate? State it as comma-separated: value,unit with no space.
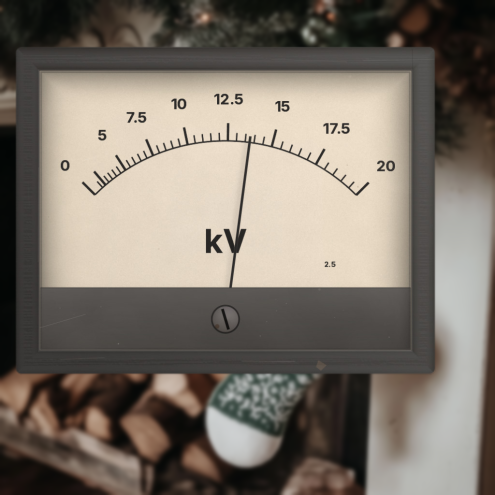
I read 13.75,kV
